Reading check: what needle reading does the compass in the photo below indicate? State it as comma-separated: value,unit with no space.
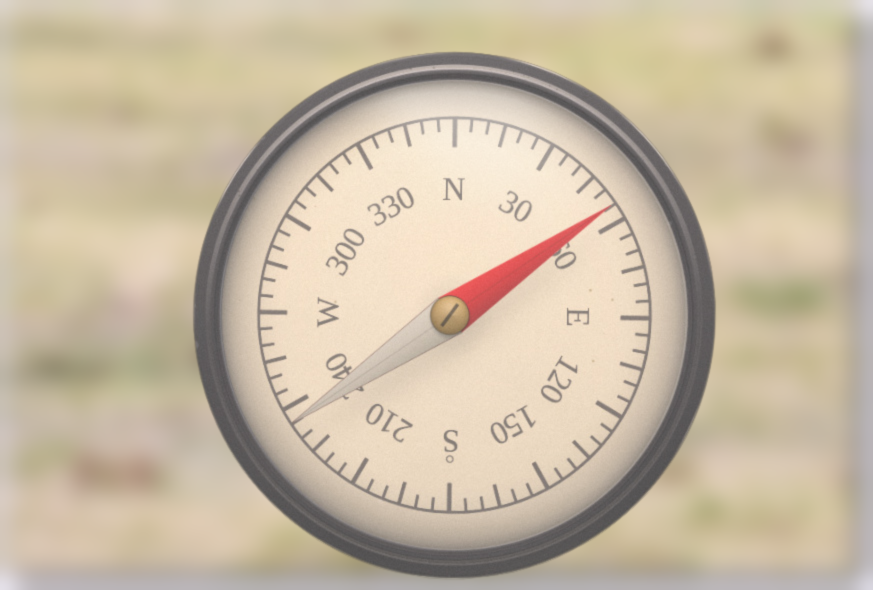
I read 55,°
